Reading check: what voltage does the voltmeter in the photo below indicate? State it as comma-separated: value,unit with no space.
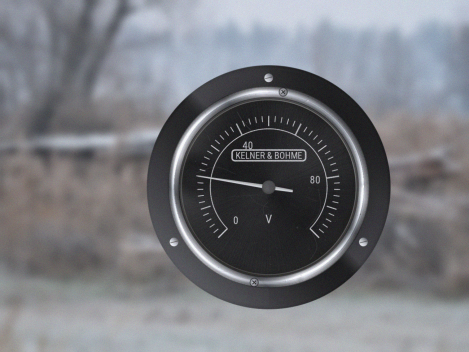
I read 20,V
